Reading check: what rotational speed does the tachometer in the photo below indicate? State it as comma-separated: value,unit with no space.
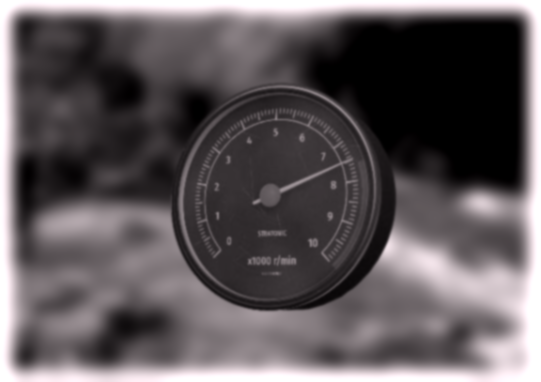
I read 7500,rpm
